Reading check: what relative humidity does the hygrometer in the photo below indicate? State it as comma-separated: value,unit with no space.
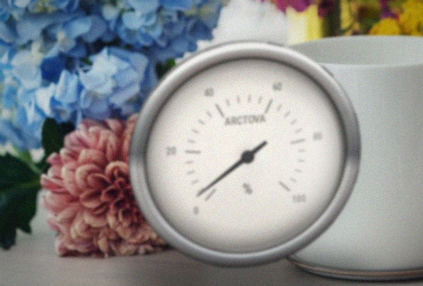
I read 4,%
